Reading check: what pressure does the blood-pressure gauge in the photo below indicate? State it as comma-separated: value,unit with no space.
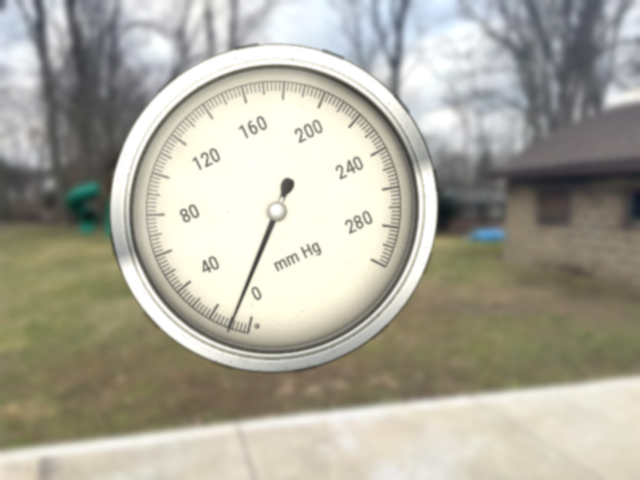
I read 10,mmHg
